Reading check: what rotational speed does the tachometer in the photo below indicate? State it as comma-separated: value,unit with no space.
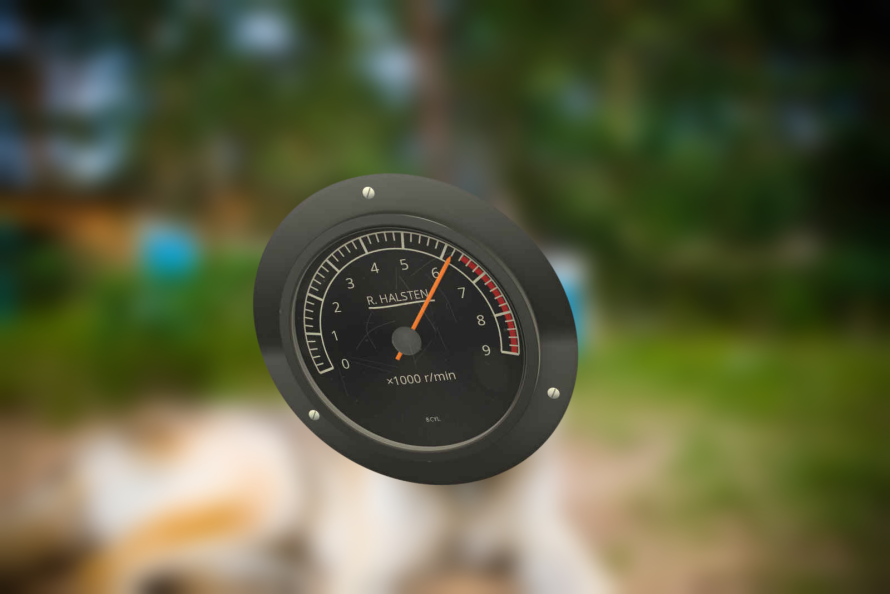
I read 6200,rpm
